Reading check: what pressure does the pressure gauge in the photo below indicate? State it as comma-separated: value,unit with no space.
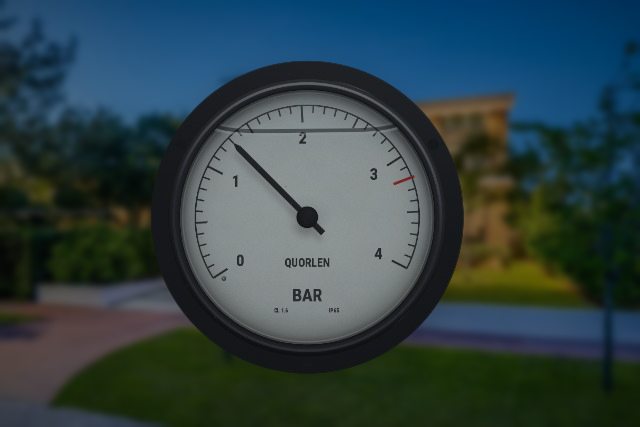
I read 1.3,bar
